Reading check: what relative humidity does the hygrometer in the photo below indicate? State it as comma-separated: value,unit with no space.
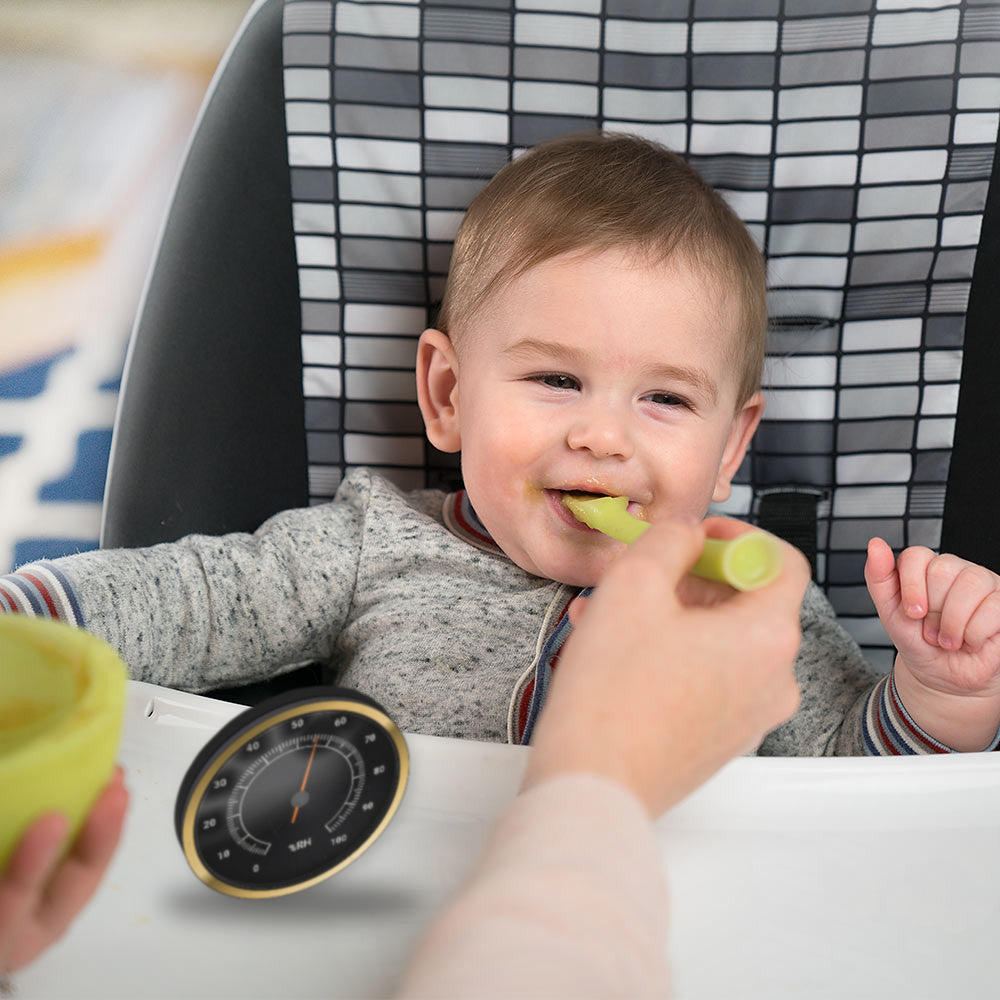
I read 55,%
